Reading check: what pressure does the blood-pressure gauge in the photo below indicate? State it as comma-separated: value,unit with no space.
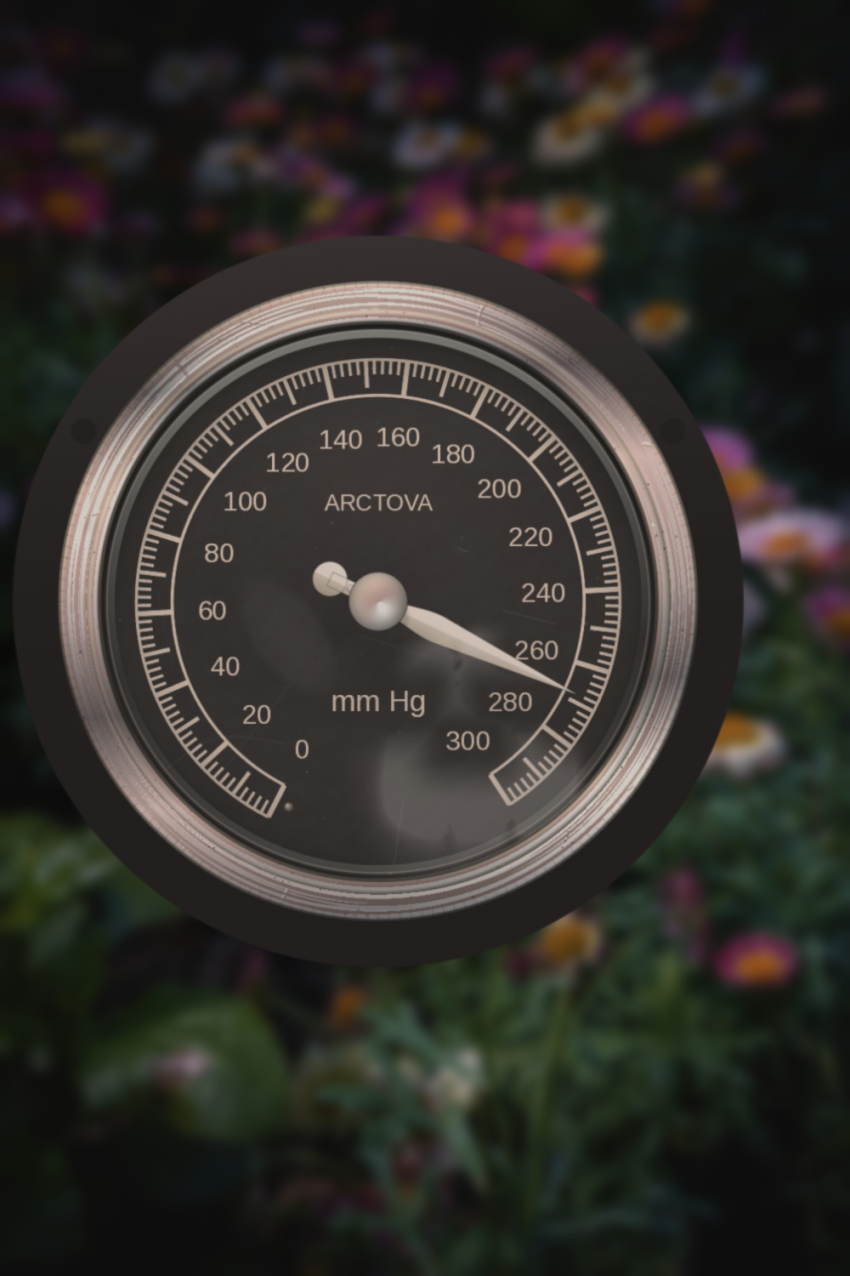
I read 268,mmHg
